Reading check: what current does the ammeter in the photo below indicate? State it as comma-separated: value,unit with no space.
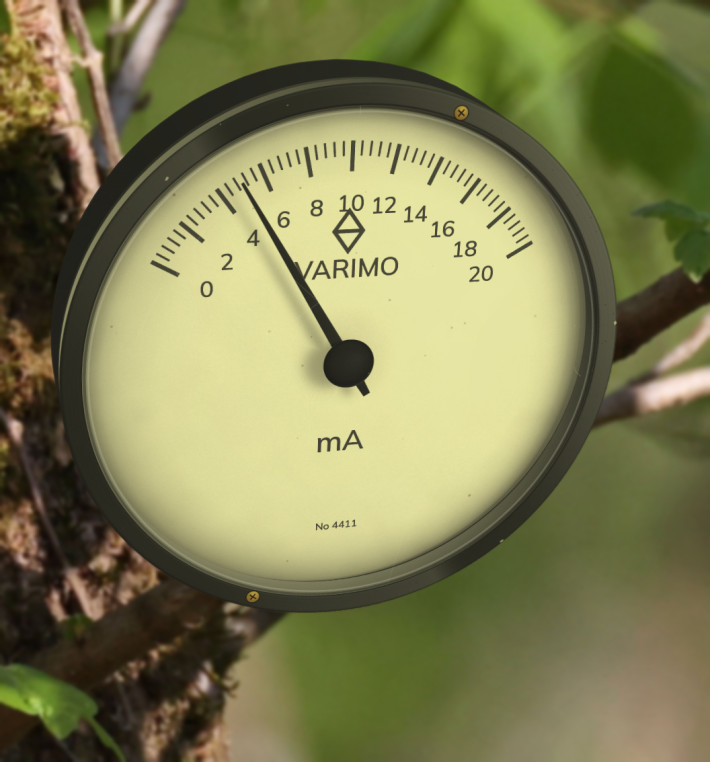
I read 5,mA
